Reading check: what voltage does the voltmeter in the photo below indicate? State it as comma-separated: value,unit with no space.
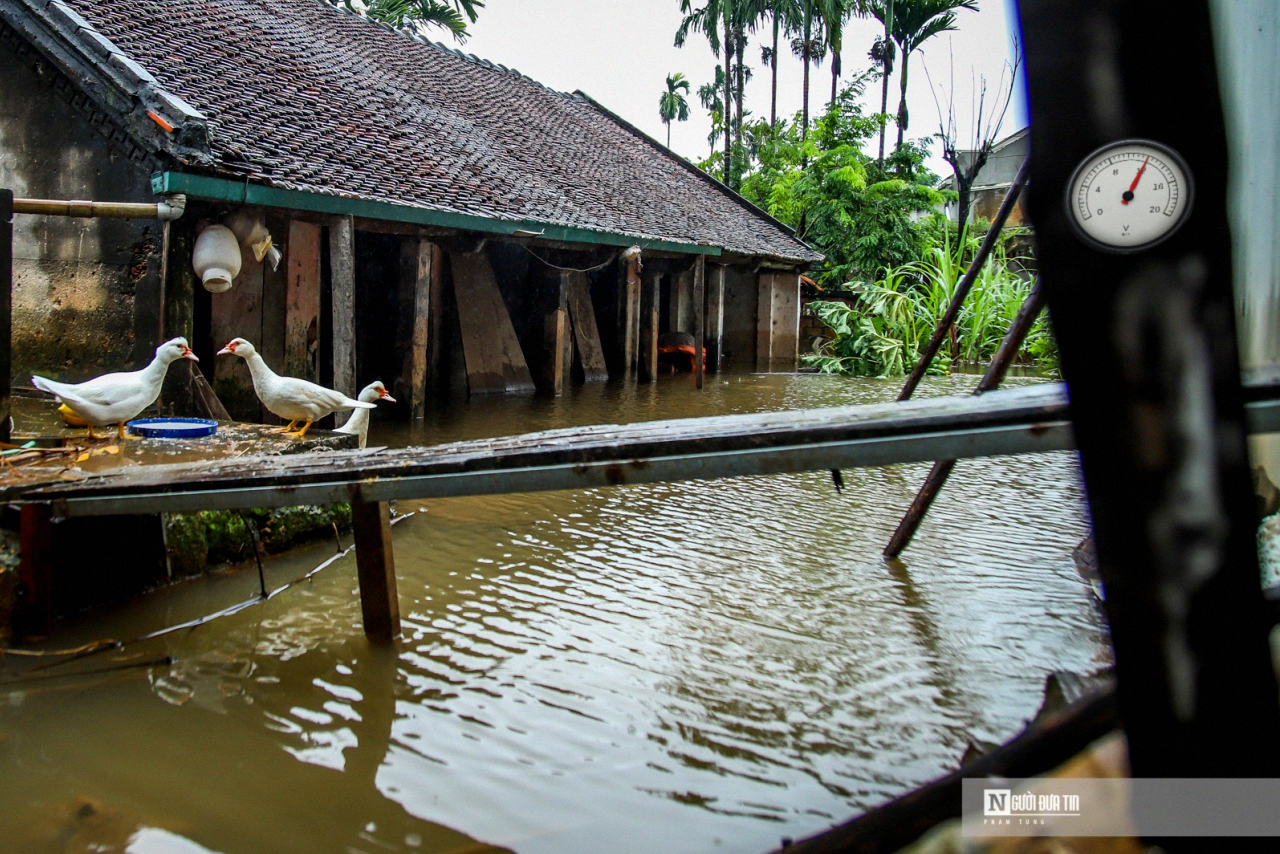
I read 12,V
